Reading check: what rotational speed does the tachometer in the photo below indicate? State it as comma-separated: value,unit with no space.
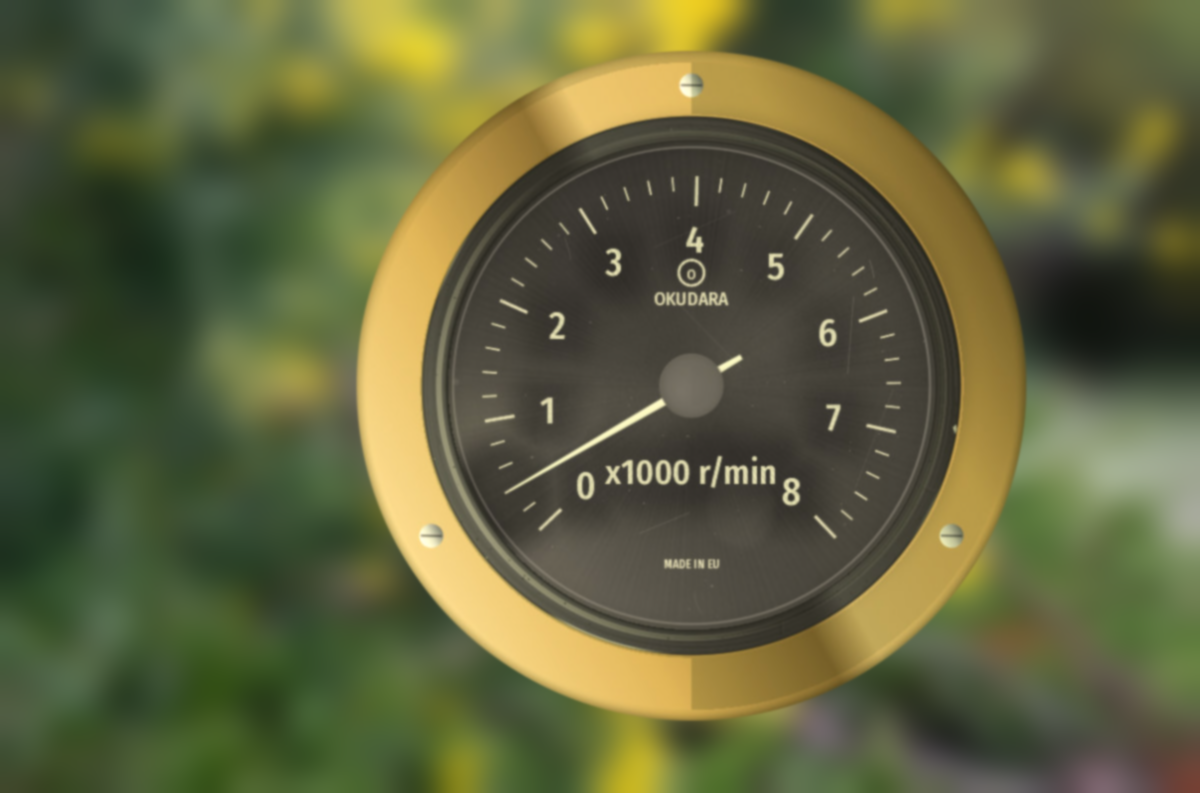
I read 400,rpm
